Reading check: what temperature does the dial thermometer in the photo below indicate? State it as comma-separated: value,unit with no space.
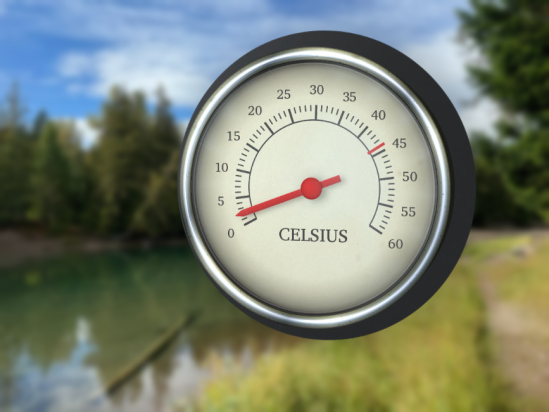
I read 2,°C
